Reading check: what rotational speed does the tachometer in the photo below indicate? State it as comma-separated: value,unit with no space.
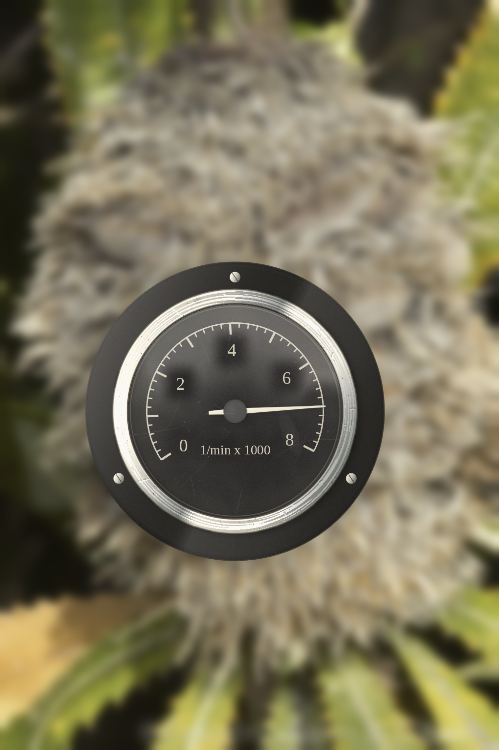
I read 7000,rpm
